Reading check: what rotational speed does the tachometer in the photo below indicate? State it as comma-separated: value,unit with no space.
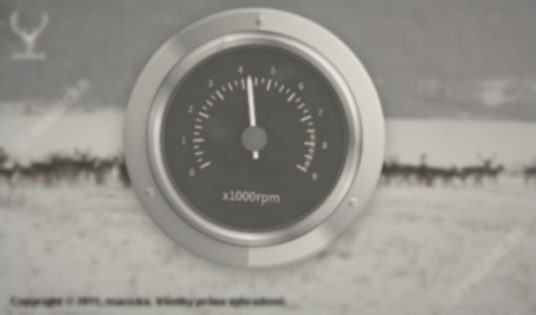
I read 4250,rpm
